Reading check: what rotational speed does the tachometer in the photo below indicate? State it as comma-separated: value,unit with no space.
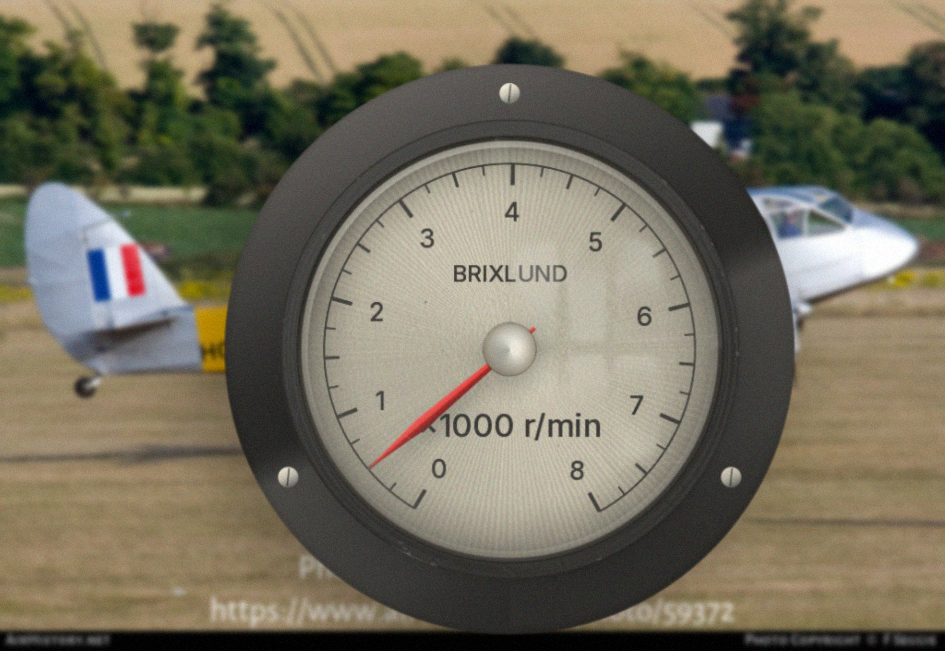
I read 500,rpm
